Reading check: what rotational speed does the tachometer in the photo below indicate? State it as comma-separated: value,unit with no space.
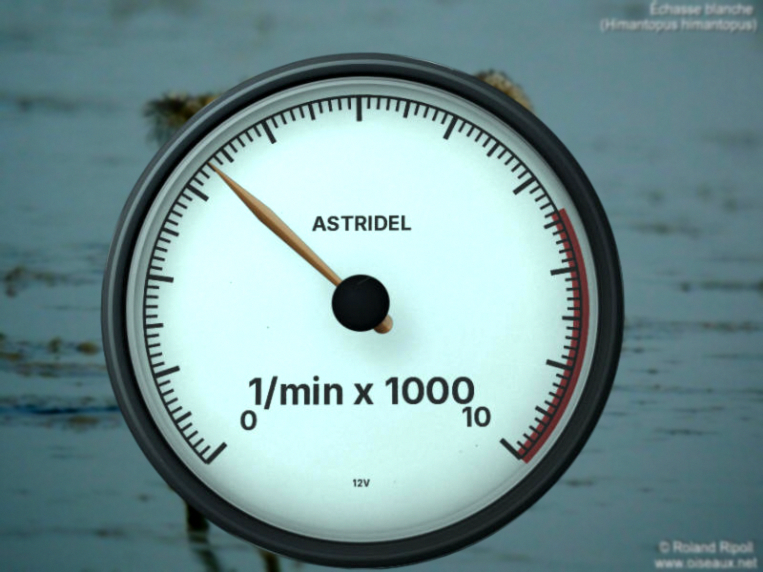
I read 3300,rpm
